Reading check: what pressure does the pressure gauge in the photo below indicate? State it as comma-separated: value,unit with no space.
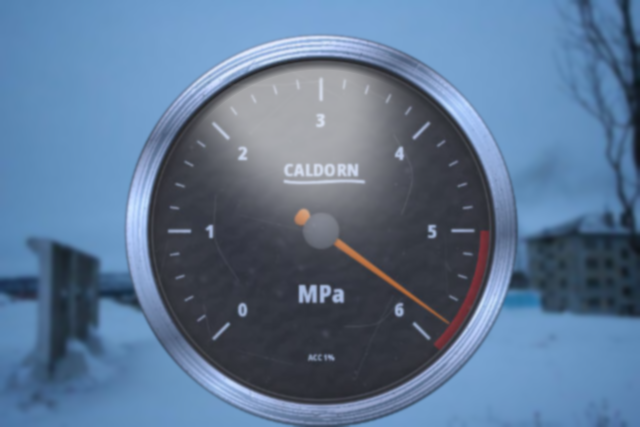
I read 5.8,MPa
